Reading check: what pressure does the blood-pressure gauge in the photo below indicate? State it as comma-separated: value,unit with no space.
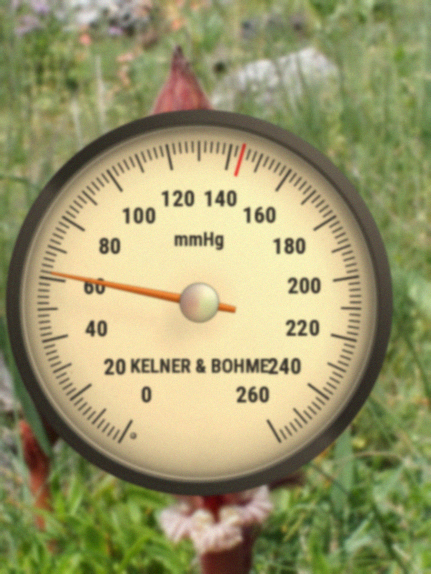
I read 62,mmHg
